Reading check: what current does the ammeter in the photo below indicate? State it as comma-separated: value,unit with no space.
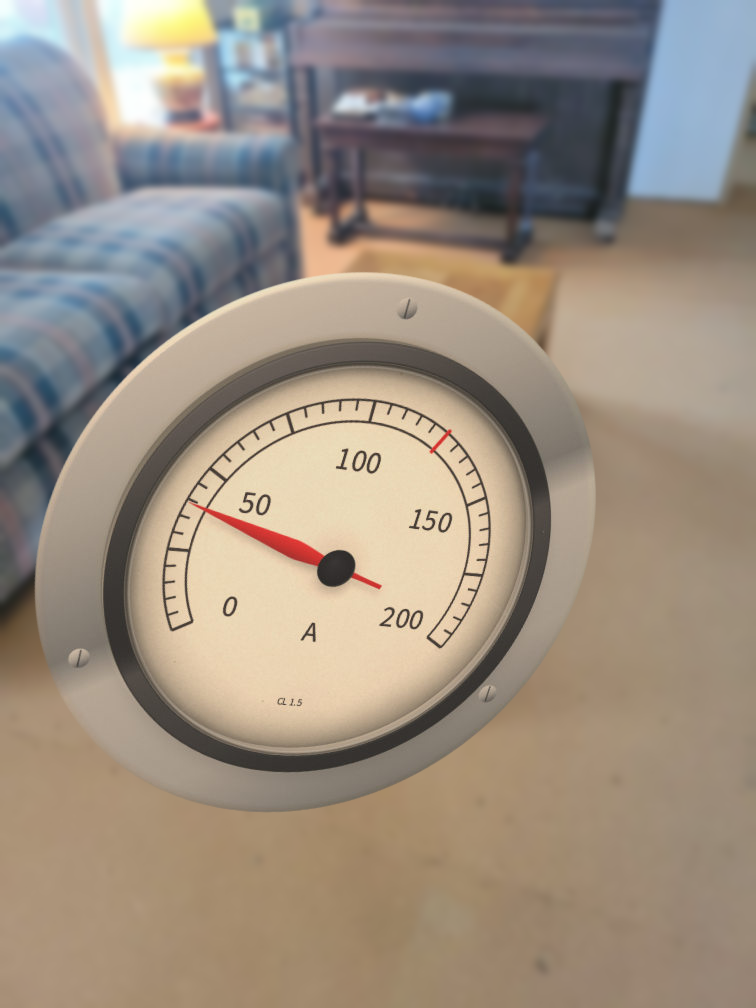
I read 40,A
